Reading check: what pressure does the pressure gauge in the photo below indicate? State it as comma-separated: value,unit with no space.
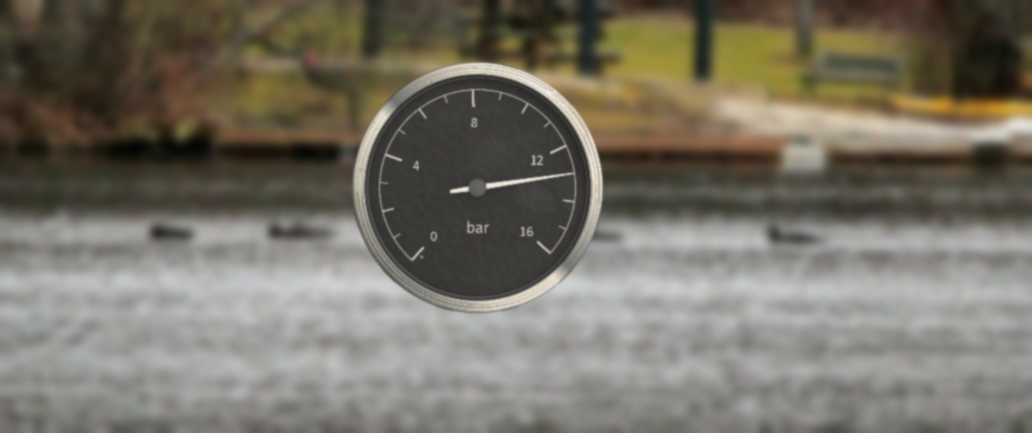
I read 13,bar
